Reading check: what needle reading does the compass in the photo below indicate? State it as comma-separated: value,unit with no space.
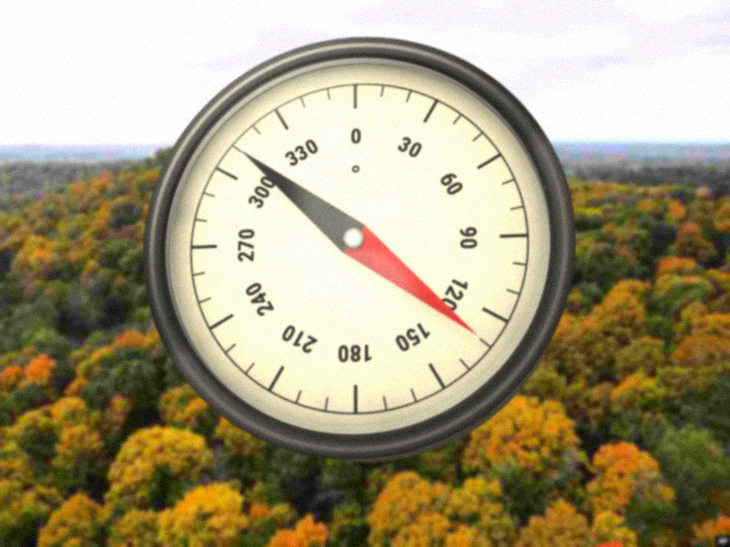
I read 130,°
